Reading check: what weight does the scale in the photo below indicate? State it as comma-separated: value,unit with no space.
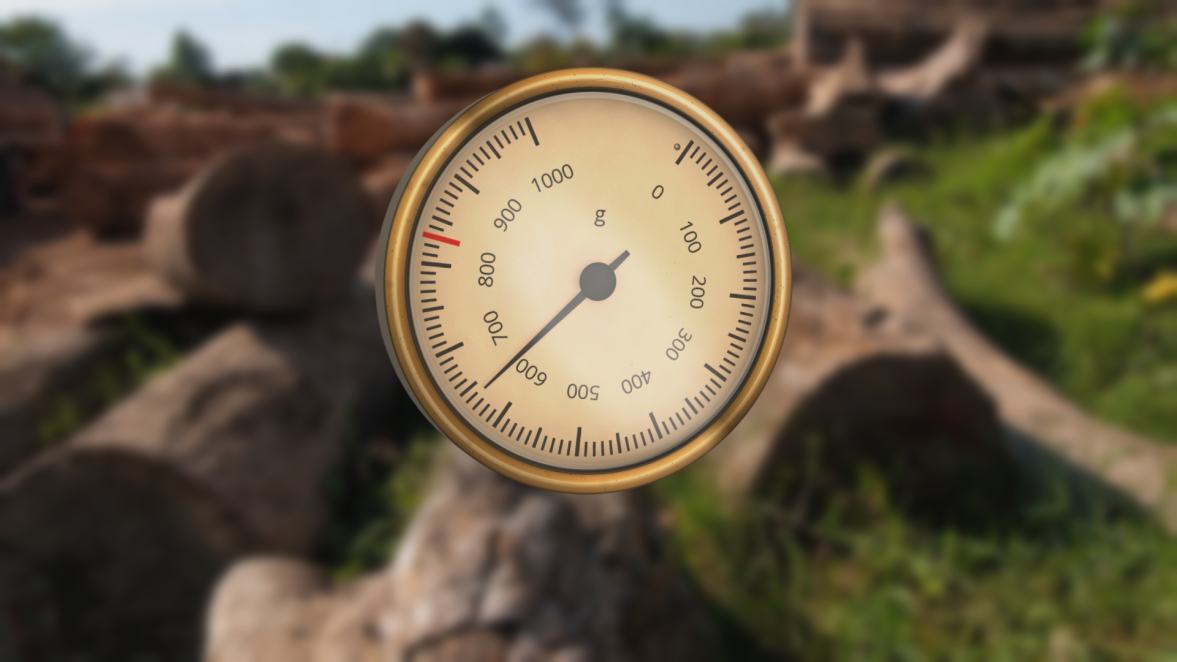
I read 640,g
